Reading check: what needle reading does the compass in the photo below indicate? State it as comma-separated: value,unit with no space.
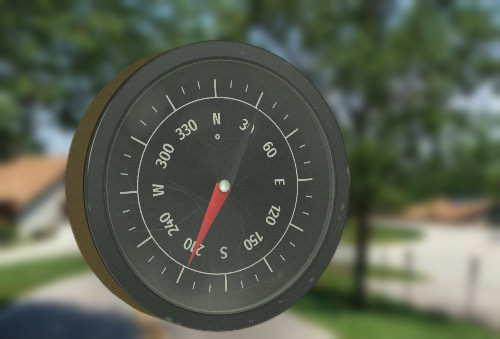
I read 210,°
